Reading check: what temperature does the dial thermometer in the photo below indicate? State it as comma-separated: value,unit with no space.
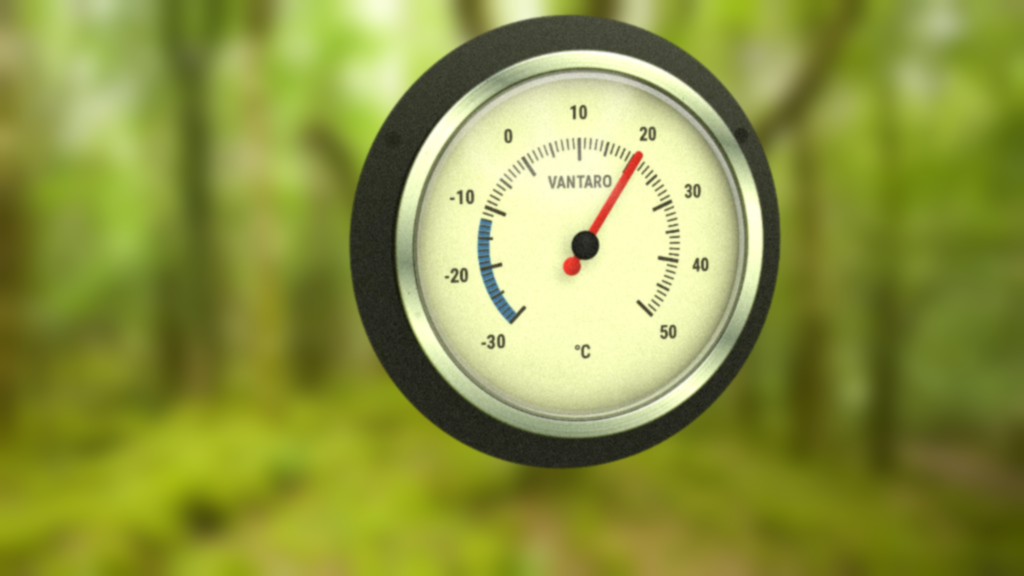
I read 20,°C
